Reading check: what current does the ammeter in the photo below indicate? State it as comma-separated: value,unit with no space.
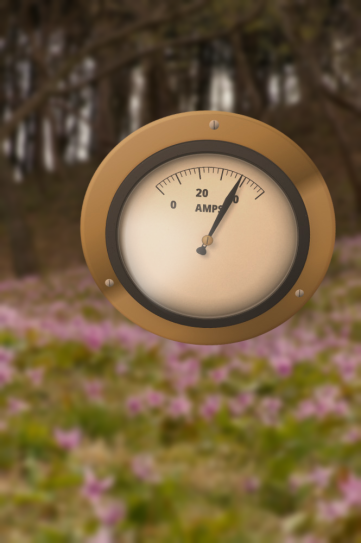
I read 38,A
